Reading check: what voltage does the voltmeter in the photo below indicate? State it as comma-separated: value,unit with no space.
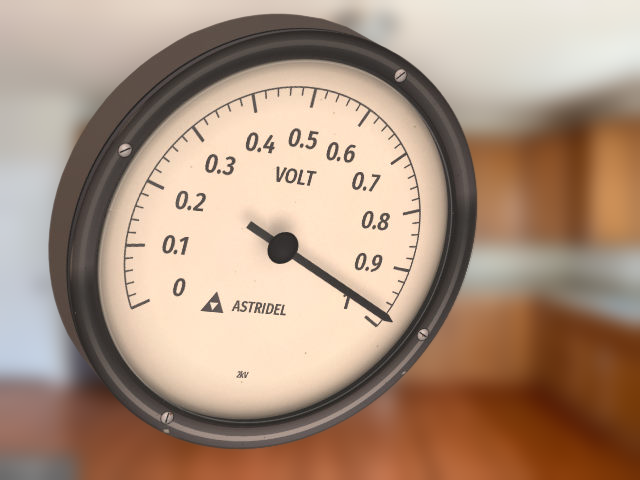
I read 0.98,V
